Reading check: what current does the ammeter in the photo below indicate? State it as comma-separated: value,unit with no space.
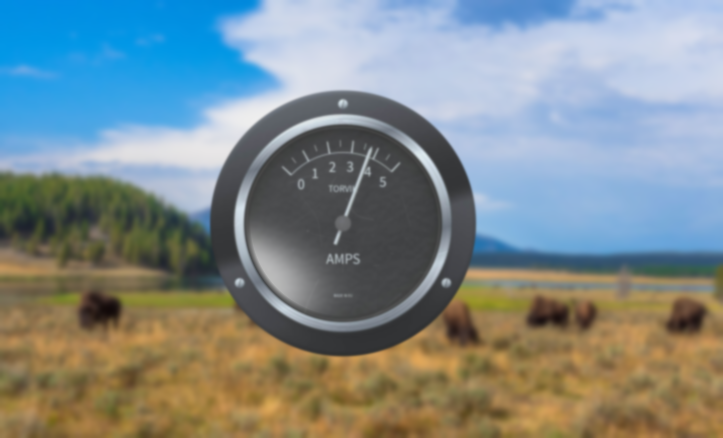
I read 3.75,A
